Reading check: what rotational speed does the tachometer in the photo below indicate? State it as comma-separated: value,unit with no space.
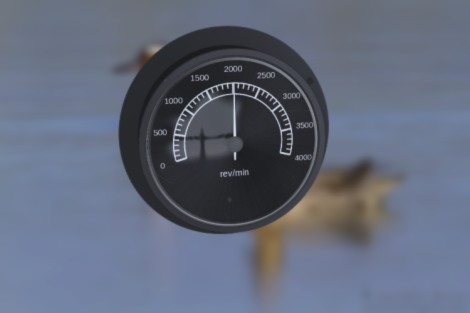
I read 2000,rpm
